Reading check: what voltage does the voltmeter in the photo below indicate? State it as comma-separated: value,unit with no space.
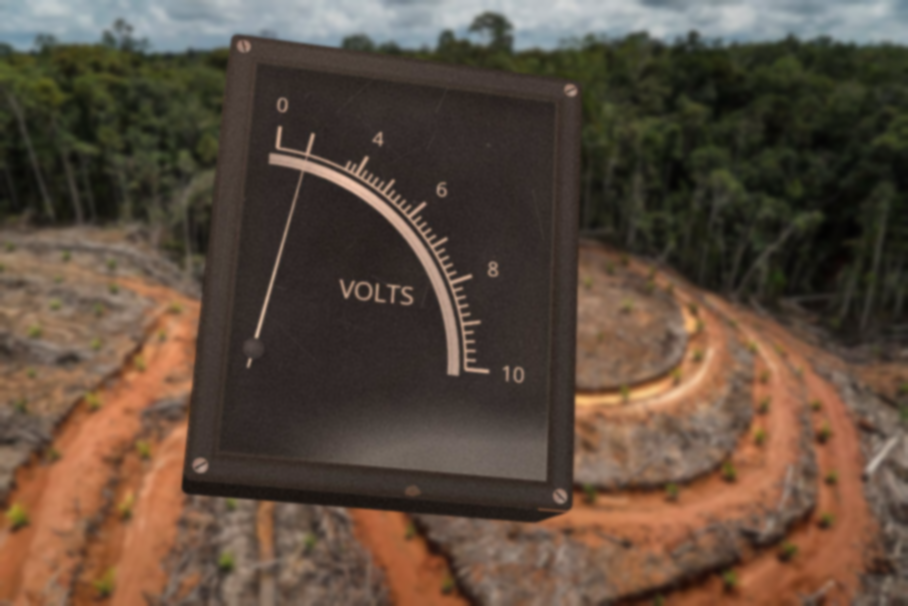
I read 2,V
